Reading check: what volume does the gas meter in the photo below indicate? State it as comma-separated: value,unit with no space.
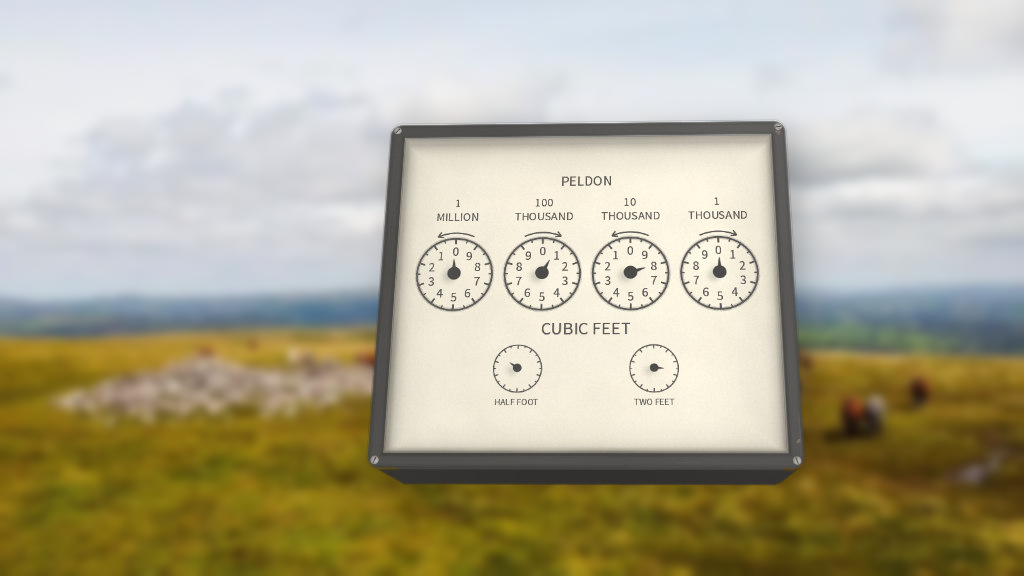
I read 8000,ft³
